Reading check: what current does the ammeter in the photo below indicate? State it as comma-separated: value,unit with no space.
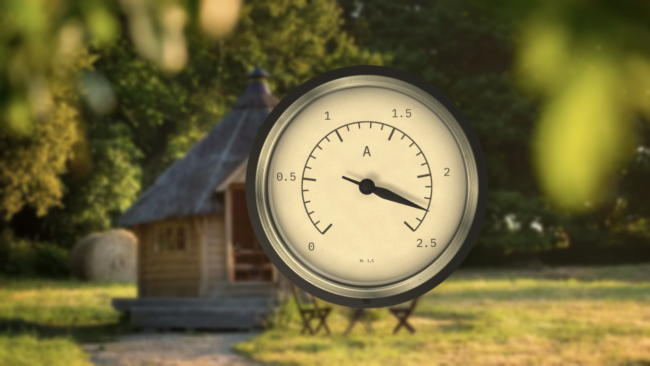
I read 2.3,A
